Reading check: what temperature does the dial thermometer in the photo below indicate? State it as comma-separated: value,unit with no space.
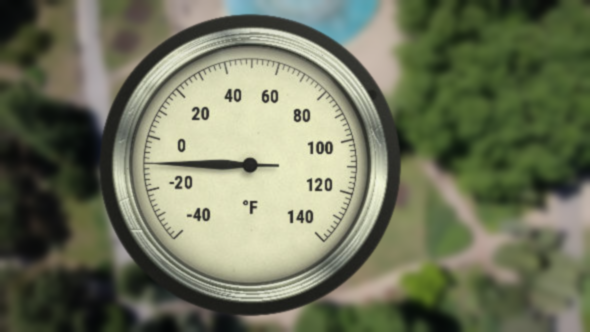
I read -10,°F
